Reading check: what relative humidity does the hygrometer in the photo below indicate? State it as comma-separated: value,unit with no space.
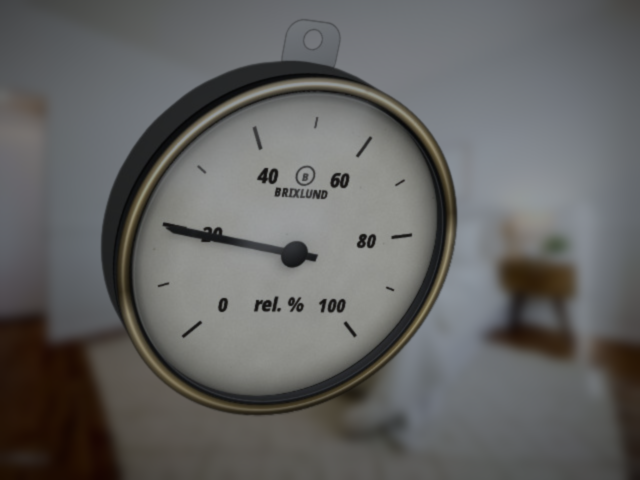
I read 20,%
